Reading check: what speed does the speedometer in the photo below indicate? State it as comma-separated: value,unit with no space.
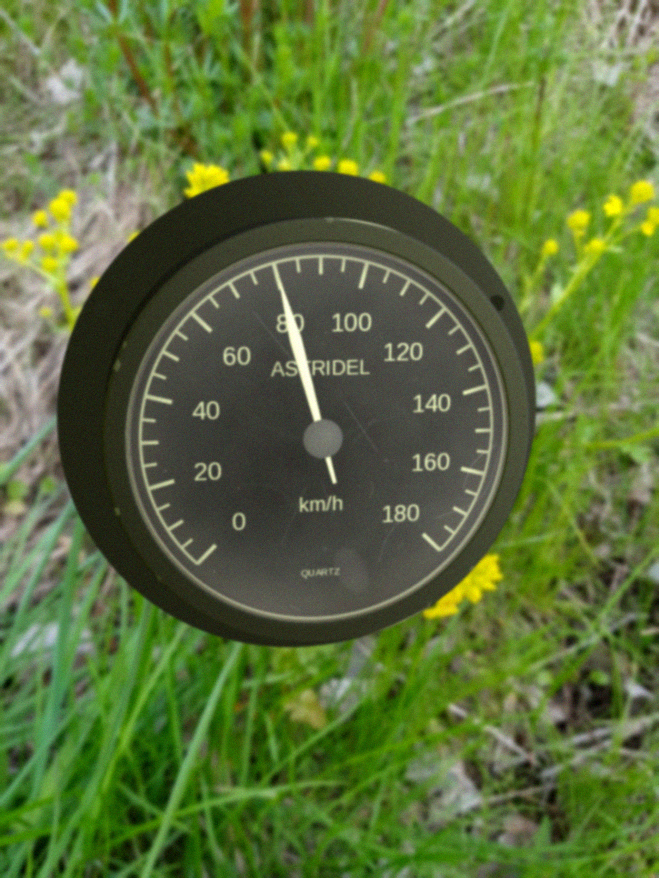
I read 80,km/h
